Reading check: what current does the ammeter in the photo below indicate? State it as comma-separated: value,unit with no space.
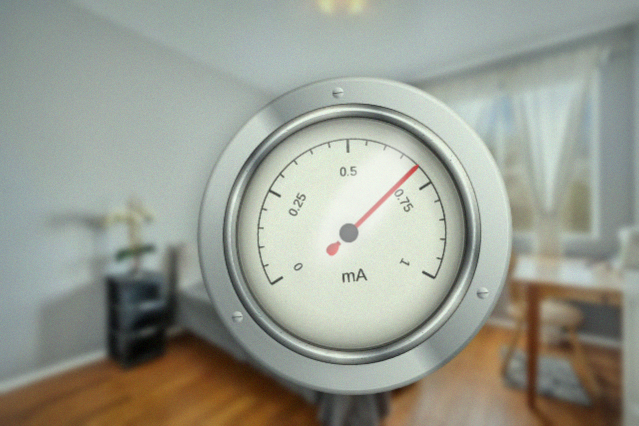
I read 0.7,mA
